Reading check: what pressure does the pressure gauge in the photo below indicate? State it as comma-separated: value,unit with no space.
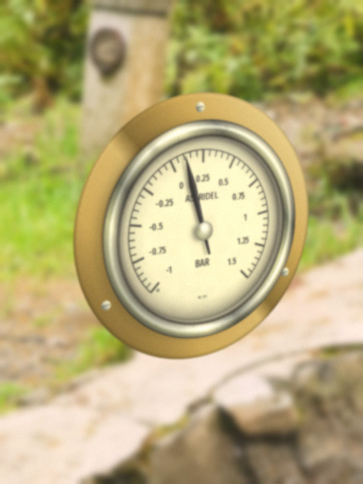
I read 0.1,bar
